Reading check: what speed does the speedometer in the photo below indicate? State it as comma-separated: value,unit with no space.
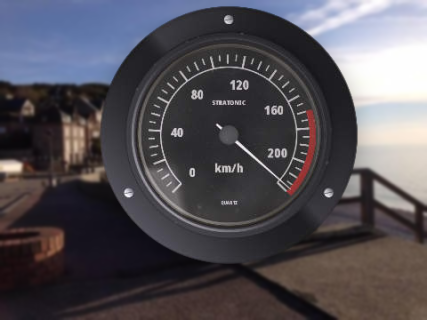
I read 217.5,km/h
